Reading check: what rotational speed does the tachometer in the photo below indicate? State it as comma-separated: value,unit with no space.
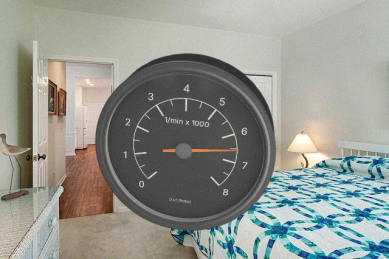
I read 6500,rpm
